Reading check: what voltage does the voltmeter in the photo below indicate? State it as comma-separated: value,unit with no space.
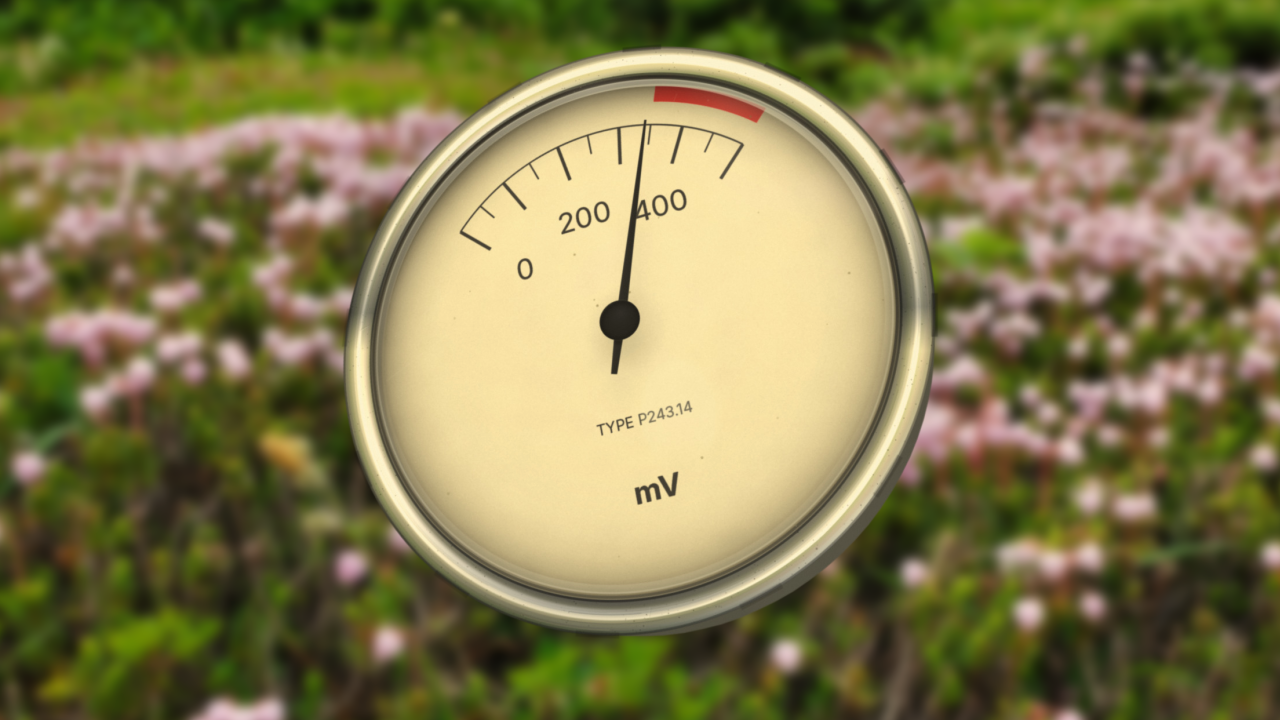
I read 350,mV
